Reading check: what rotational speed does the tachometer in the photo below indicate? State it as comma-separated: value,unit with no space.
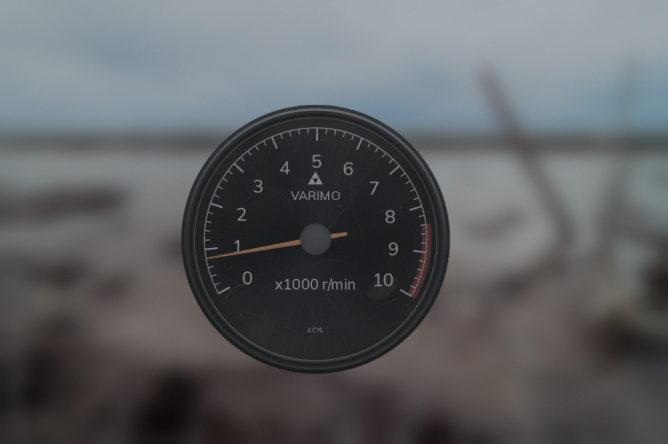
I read 800,rpm
